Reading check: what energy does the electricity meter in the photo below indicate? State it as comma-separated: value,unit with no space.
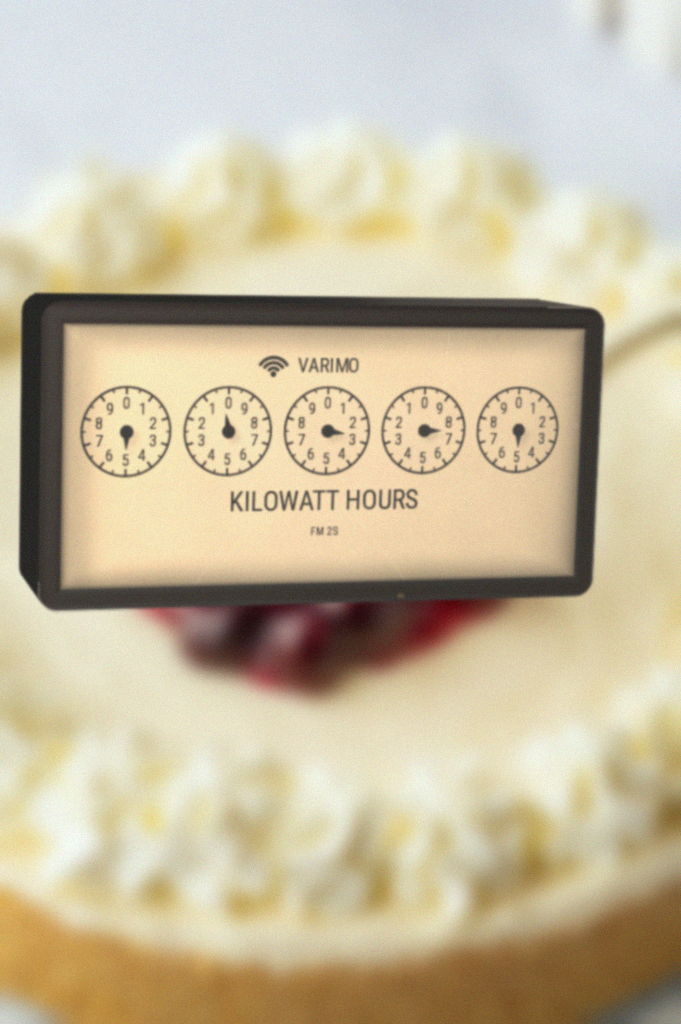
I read 50275,kWh
